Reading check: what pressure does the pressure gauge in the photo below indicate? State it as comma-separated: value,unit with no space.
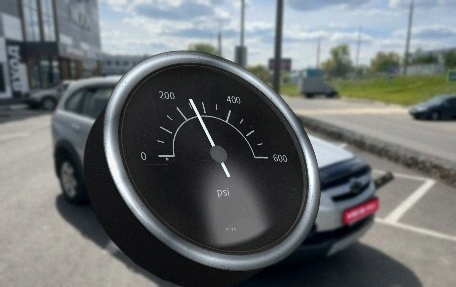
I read 250,psi
